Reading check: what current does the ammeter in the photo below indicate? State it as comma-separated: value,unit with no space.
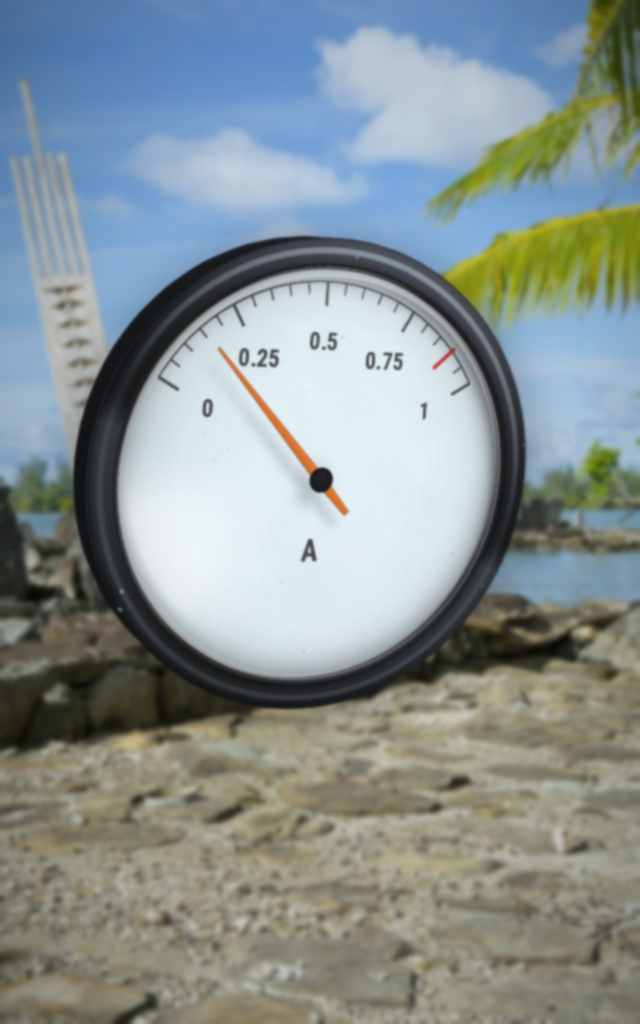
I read 0.15,A
